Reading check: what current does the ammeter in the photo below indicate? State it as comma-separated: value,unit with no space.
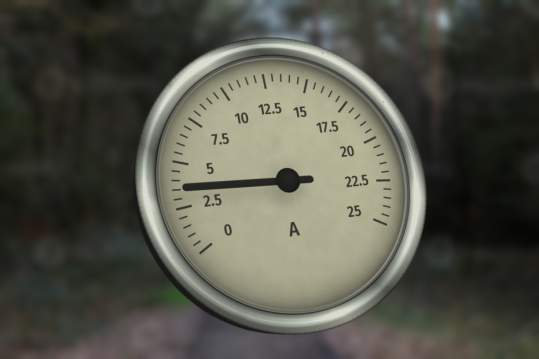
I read 3.5,A
